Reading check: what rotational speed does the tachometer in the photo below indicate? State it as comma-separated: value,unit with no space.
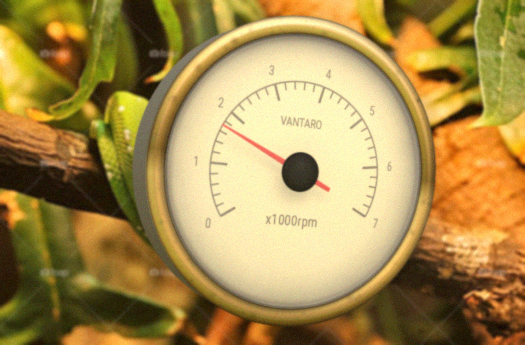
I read 1700,rpm
